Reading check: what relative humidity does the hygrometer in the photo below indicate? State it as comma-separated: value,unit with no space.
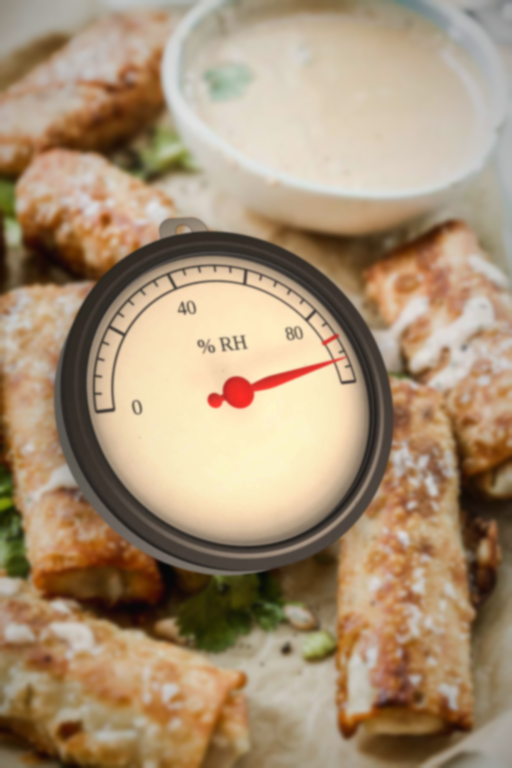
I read 94,%
